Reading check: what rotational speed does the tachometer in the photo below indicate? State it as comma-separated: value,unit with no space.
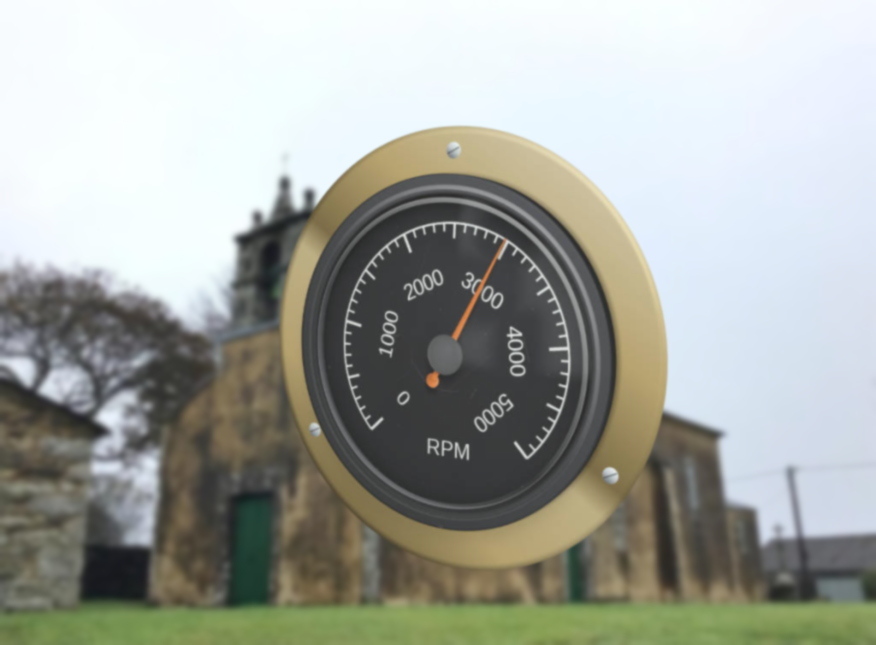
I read 3000,rpm
